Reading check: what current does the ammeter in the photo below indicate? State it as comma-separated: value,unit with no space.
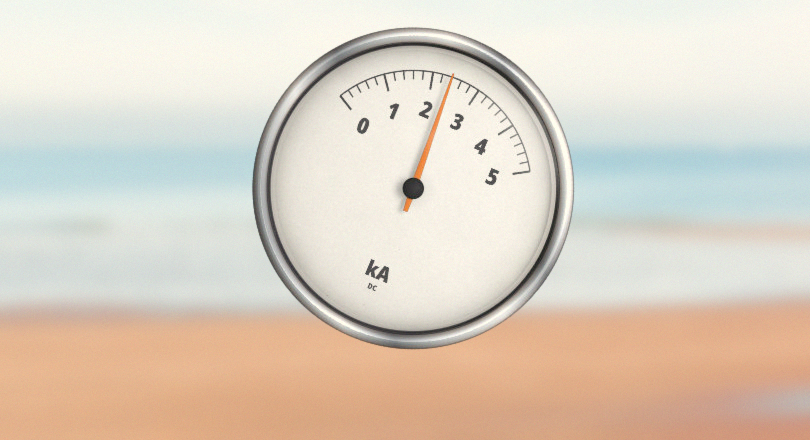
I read 2.4,kA
